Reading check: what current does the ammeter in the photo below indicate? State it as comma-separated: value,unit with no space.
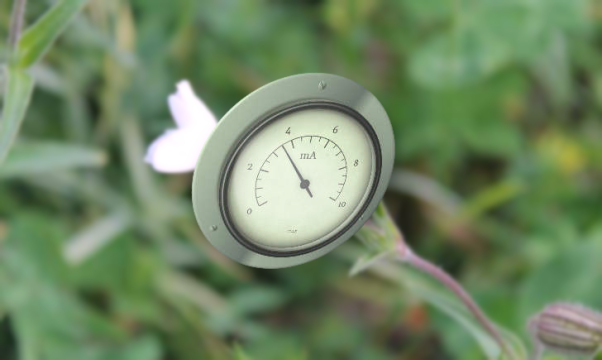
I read 3.5,mA
